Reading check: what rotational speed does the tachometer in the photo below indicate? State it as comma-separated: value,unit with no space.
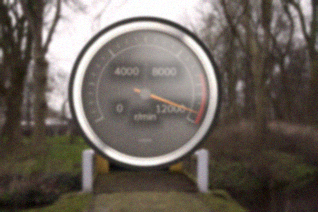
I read 11500,rpm
